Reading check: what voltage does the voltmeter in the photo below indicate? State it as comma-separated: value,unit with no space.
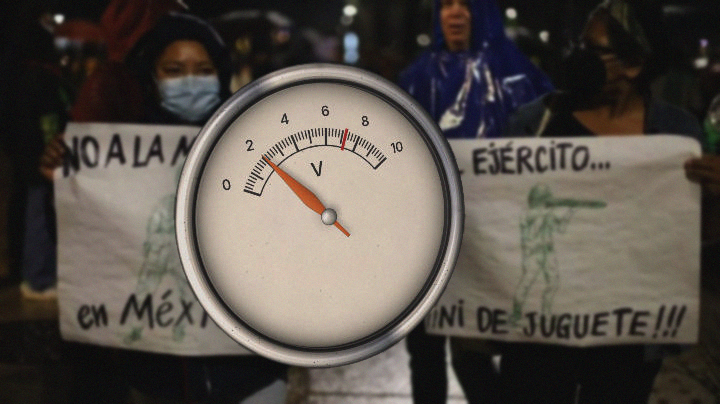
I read 2,V
